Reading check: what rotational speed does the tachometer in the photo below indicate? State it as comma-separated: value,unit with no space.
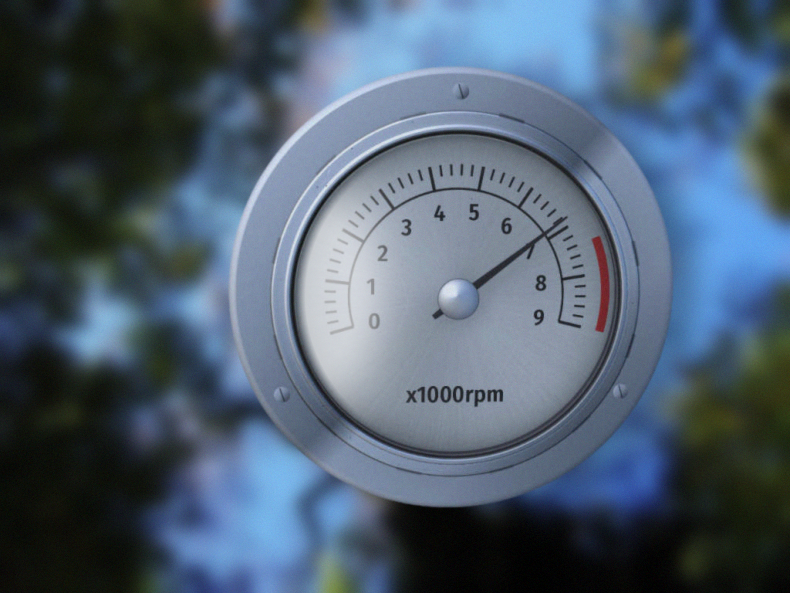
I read 6800,rpm
